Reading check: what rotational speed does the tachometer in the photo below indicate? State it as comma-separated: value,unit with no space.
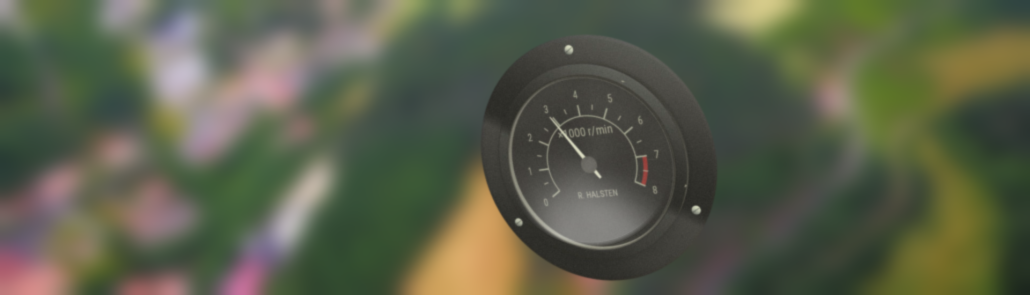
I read 3000,rpm
